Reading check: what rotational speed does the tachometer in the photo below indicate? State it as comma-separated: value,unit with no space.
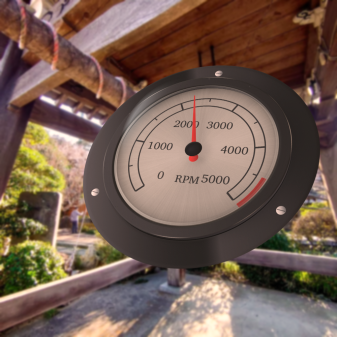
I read 2250,rpm
